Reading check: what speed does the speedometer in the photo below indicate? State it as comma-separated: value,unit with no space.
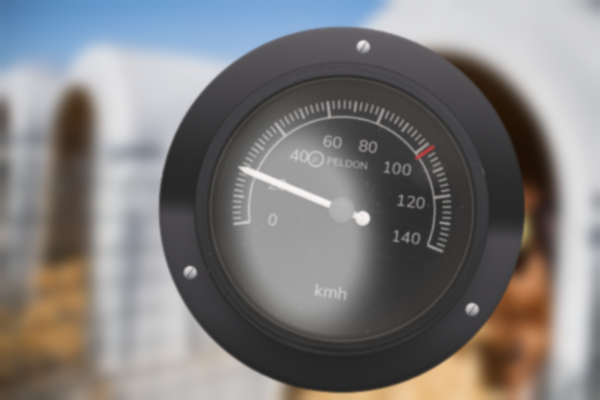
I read 20,km/h
